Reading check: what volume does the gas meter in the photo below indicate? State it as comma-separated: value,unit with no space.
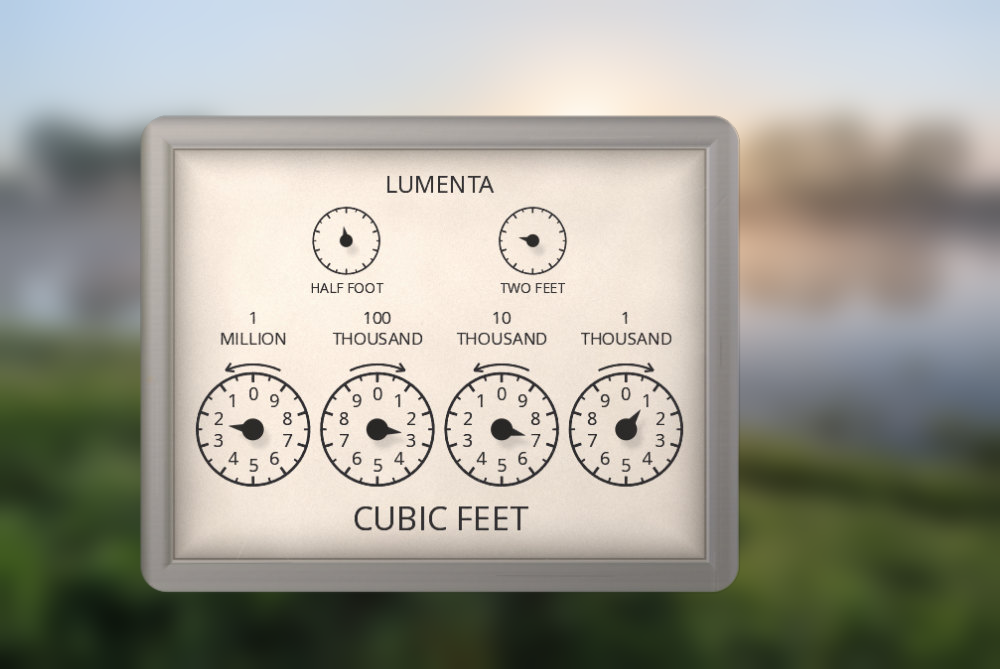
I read 227100,ft³
